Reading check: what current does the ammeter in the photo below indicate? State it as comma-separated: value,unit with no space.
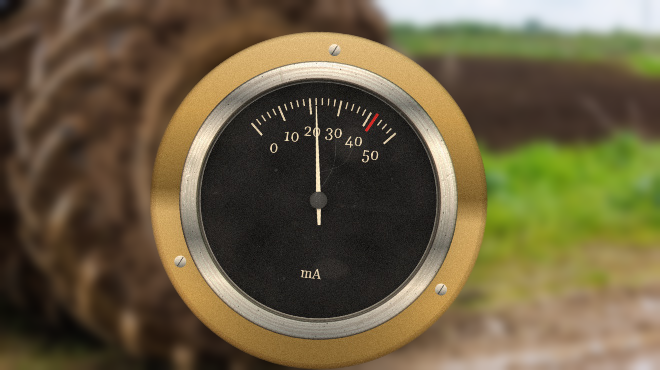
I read 22,mA
